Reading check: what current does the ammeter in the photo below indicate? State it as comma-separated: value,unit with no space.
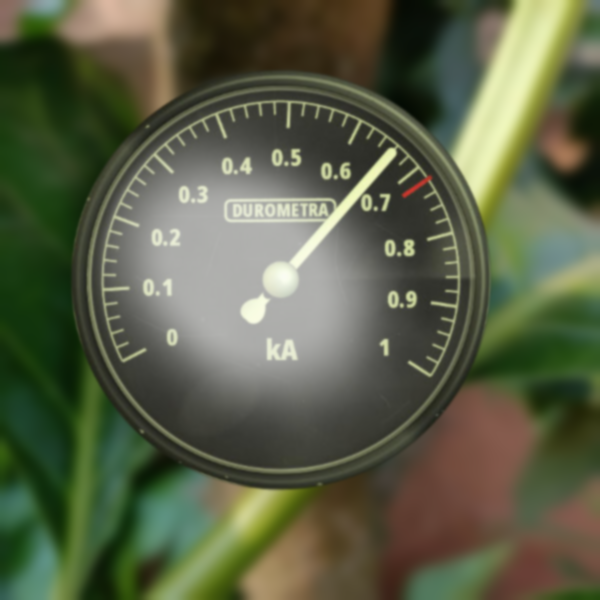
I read 0.66,kA
